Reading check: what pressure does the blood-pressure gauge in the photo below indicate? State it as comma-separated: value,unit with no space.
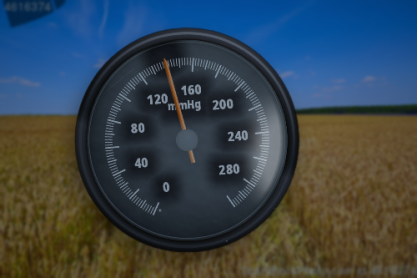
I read 140,mmHg
